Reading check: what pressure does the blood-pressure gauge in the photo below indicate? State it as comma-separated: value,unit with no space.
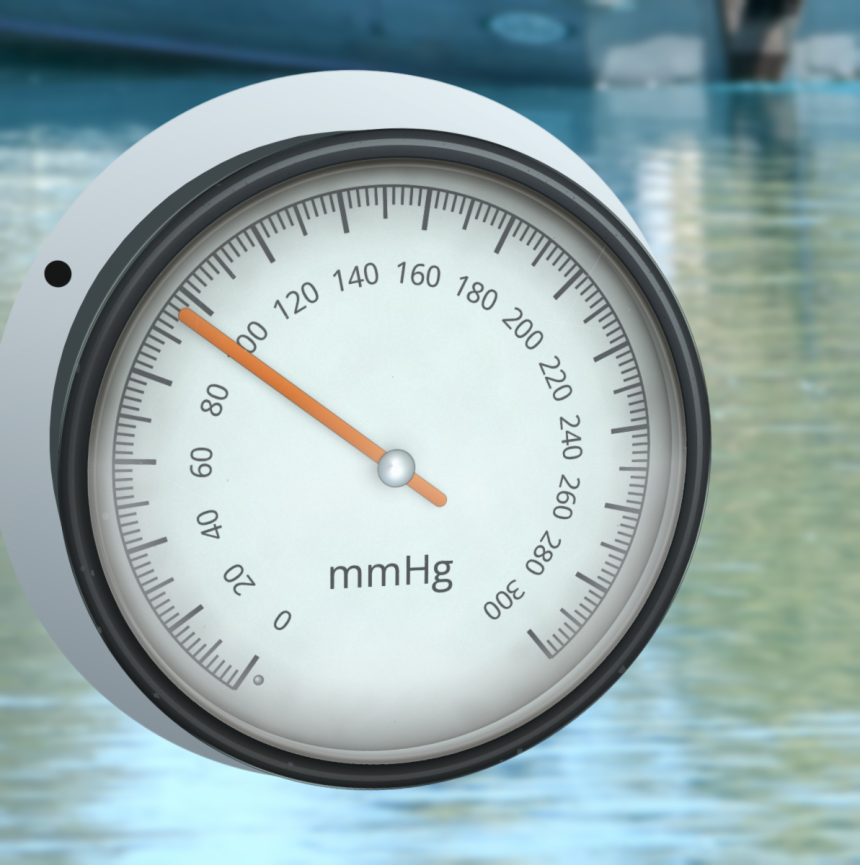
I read 96,mmHg
